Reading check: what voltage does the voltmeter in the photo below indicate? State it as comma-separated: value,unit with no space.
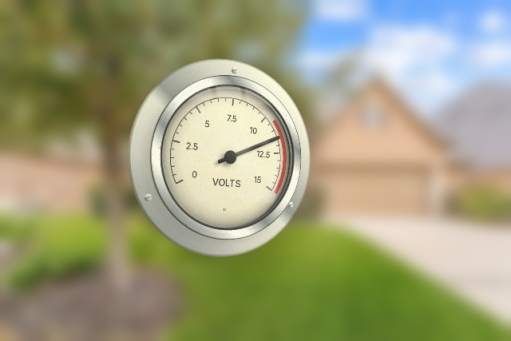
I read 11.5,V
